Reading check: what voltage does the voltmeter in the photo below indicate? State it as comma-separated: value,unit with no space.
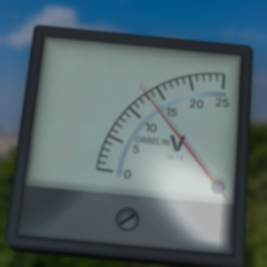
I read 13,V
